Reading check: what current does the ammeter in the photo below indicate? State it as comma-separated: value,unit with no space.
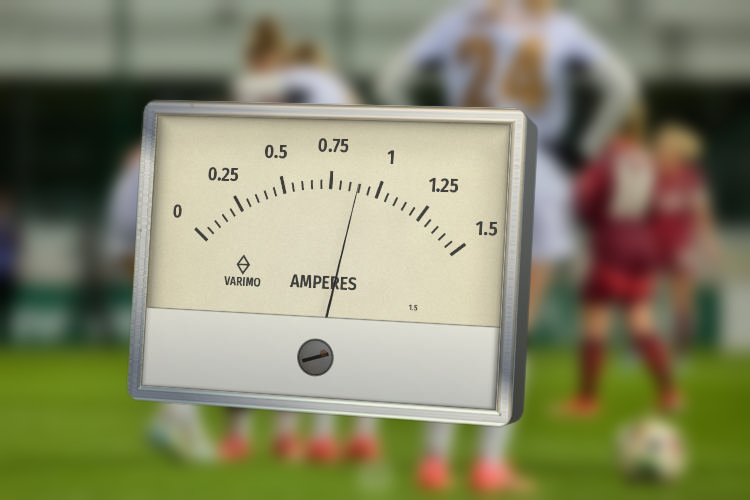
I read 0.9,A
